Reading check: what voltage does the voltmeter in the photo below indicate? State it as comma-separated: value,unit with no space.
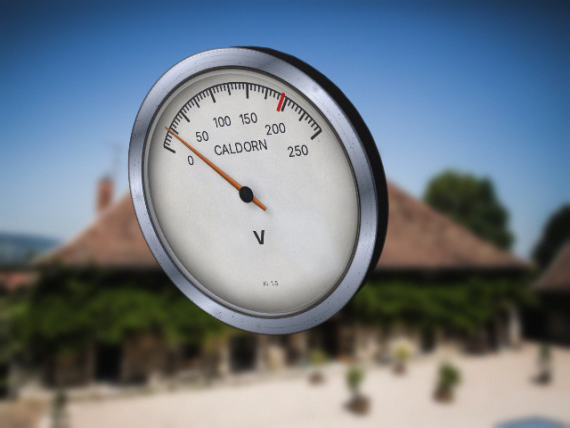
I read 25,V
